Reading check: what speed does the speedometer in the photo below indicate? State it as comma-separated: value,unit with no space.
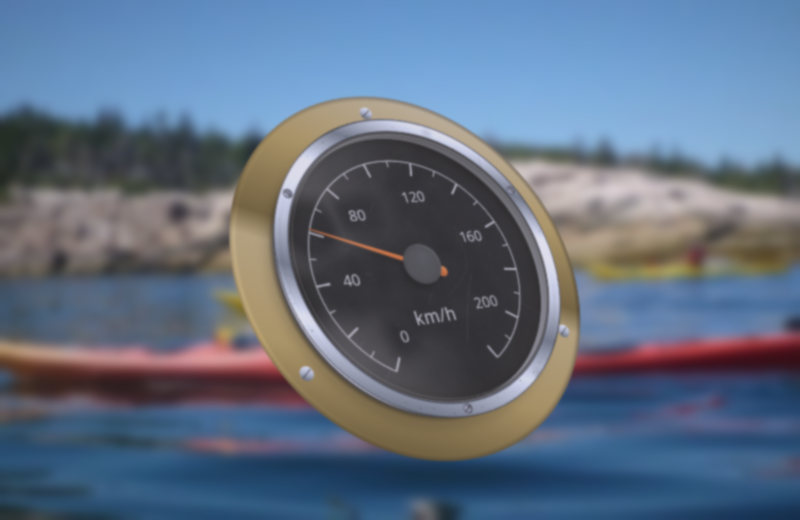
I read 60,km/h
